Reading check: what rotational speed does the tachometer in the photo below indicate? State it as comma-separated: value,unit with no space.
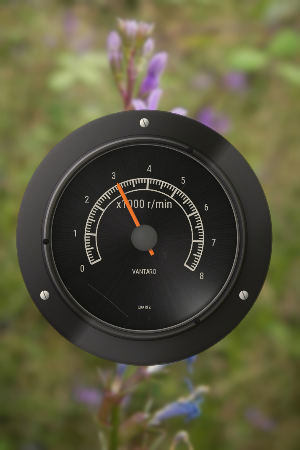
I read 3000,rpm
